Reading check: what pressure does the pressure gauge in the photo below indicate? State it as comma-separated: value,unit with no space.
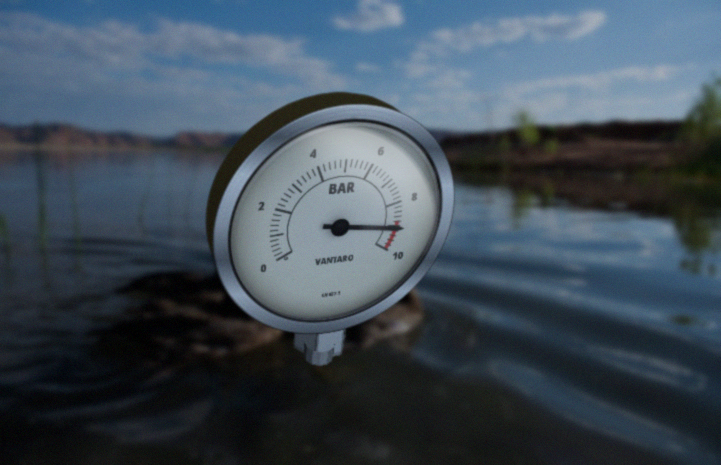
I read 9,bar
